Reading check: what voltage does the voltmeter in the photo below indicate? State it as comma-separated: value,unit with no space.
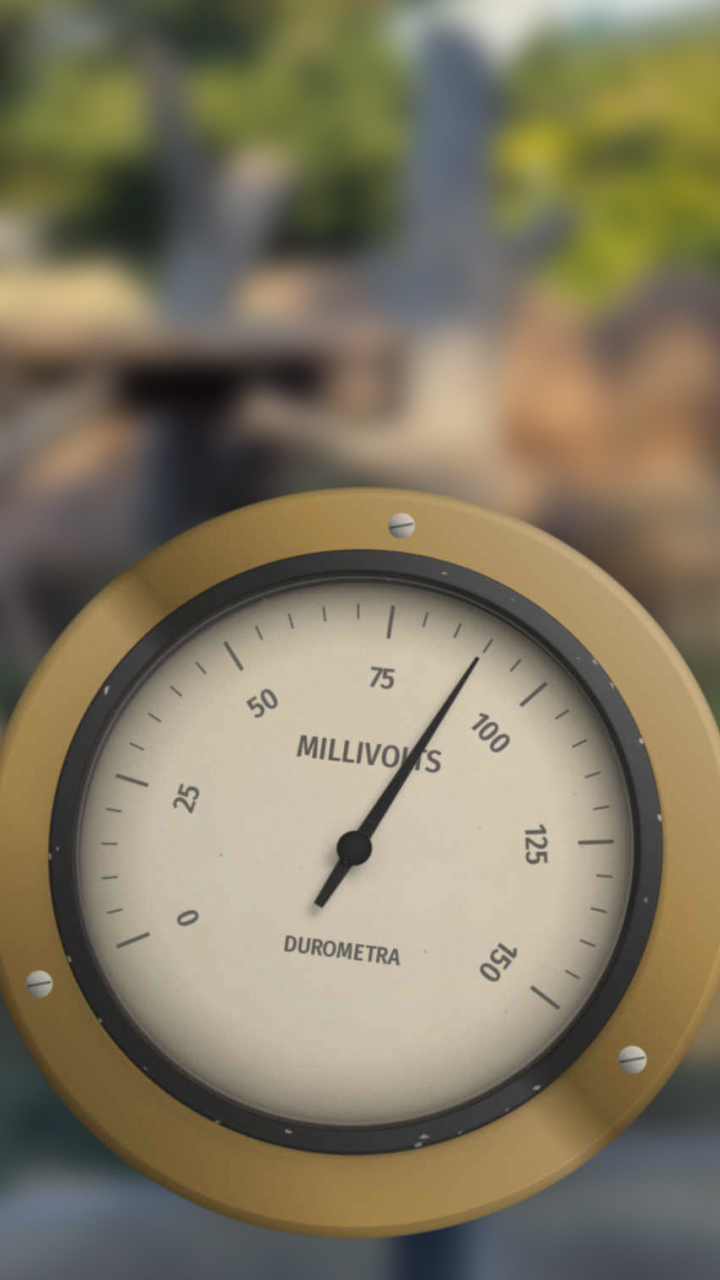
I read 90,mV
